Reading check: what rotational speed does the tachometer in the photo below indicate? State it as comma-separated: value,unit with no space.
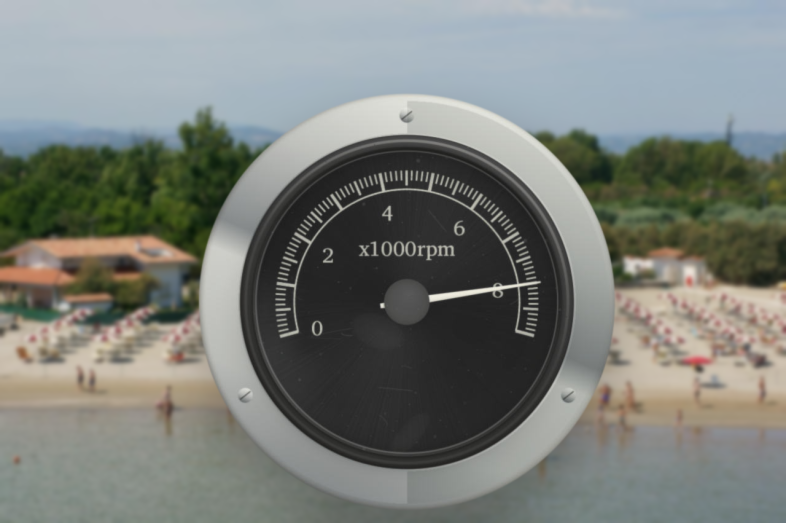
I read 8000,rpm
